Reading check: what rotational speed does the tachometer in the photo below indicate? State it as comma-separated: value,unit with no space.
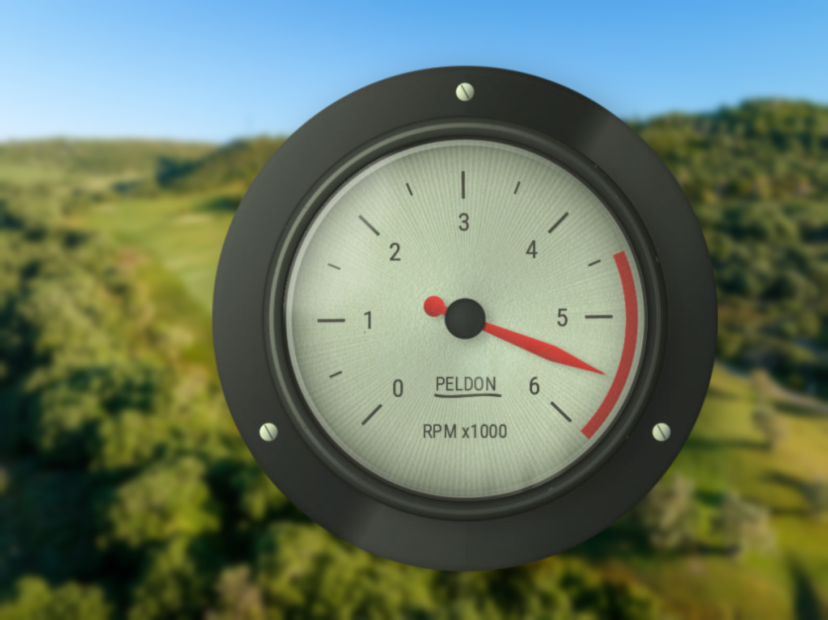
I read 5500,rpm
